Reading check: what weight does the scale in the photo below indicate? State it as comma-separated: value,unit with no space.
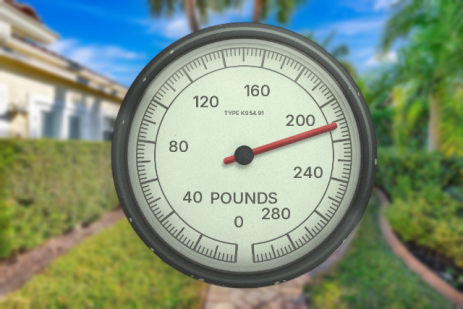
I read 212,lb
